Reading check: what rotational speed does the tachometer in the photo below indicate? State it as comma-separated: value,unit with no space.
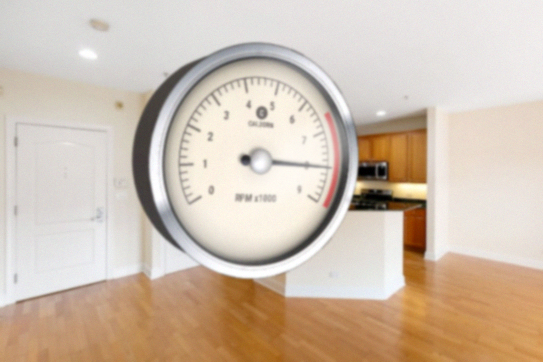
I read 8000,rpm
